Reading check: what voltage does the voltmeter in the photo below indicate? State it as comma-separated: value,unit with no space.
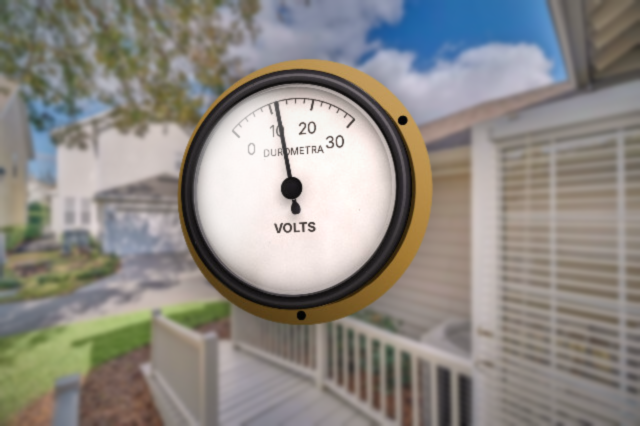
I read 12,V
